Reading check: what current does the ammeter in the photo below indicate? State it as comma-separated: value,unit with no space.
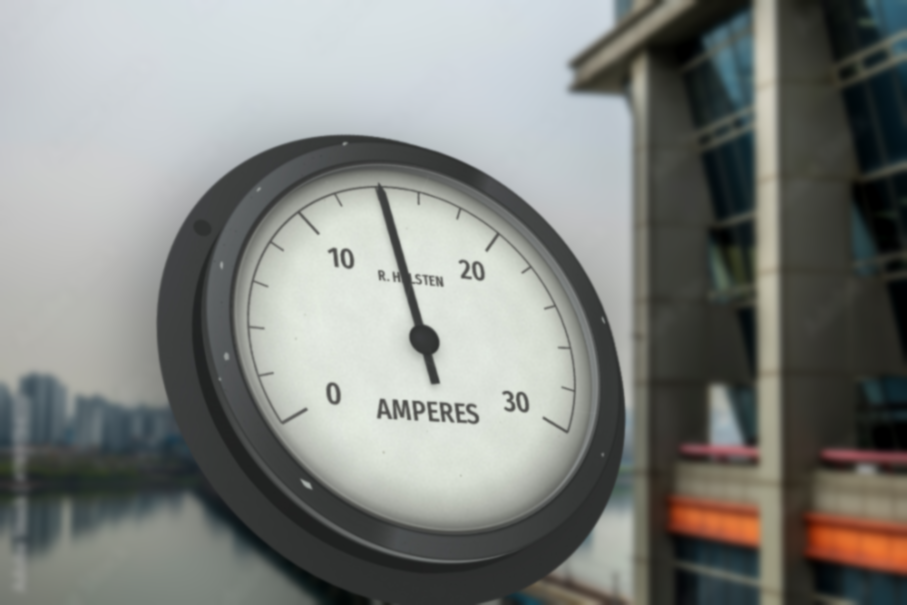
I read 14,A
